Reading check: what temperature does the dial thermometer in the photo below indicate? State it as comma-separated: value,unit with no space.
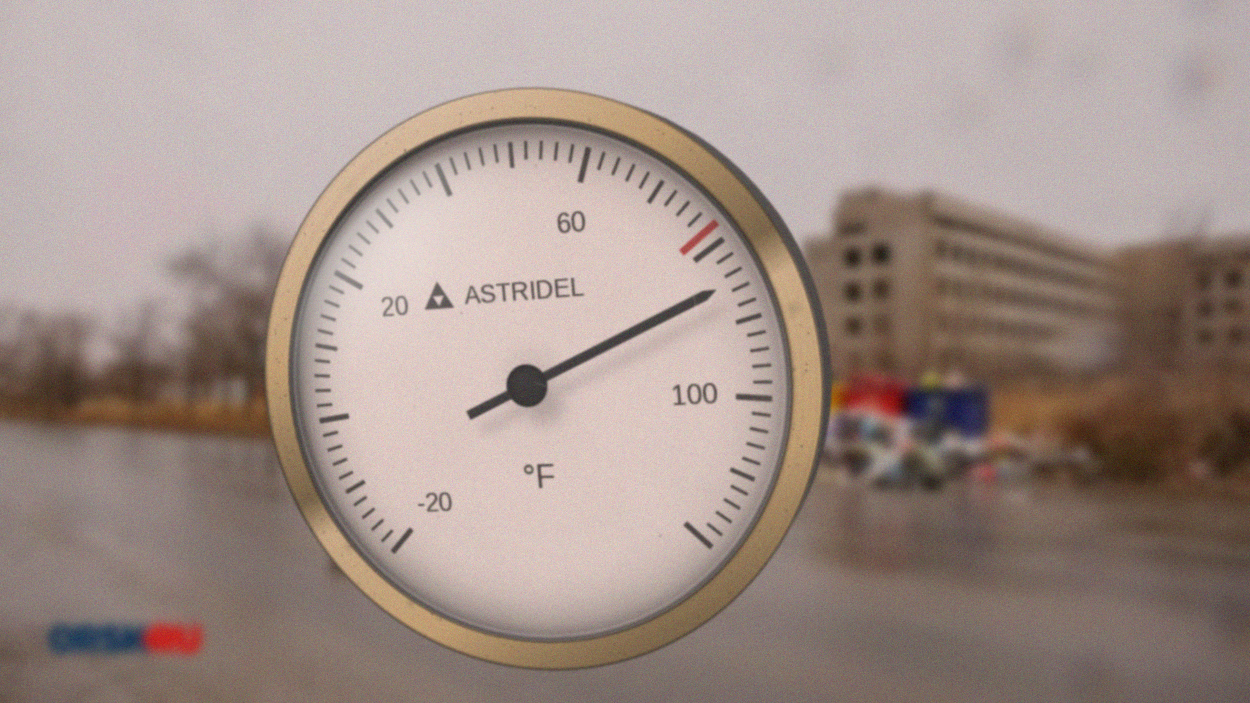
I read 85,°F
